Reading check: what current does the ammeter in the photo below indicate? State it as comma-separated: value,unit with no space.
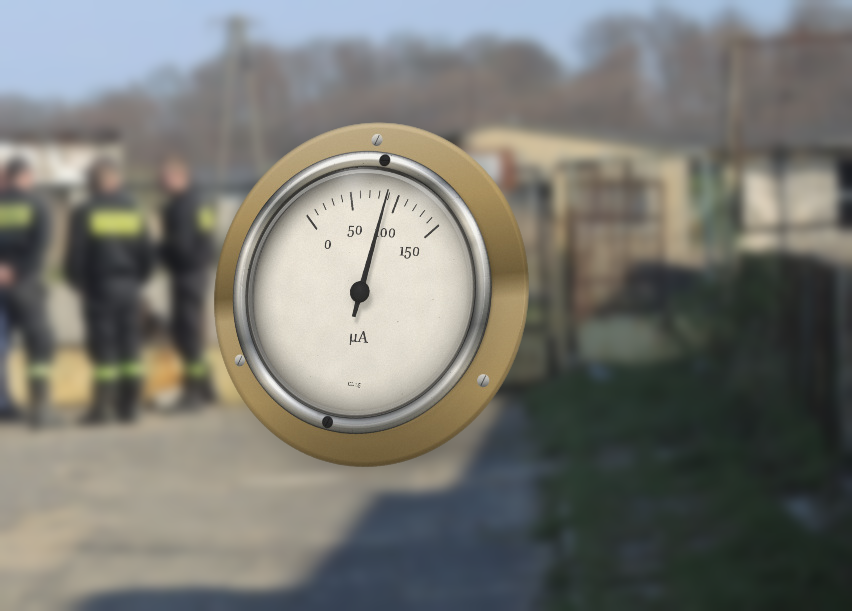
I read 90,µA
